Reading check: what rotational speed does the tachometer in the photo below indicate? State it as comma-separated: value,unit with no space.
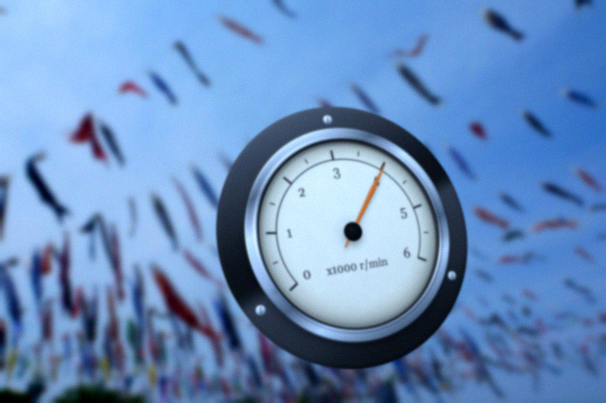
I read 4000,rpm
